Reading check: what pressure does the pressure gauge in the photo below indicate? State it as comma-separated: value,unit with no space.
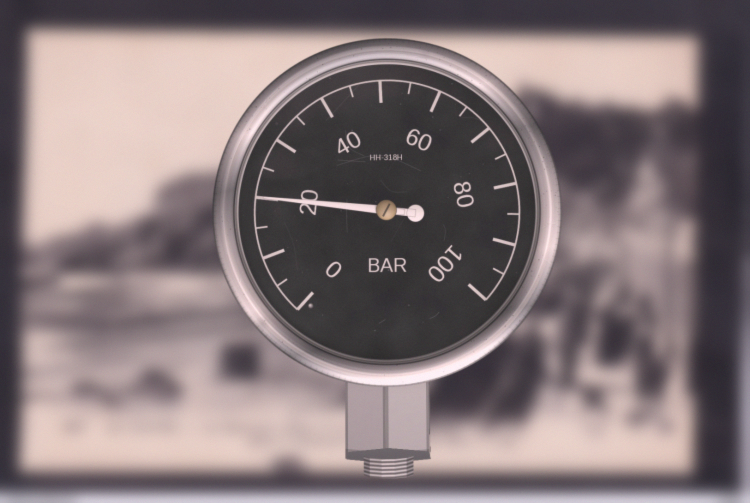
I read 20,bar
